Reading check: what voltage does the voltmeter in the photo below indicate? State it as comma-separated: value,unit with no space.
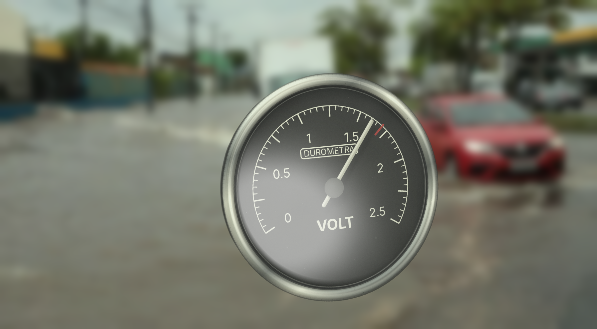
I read 1.6,V
